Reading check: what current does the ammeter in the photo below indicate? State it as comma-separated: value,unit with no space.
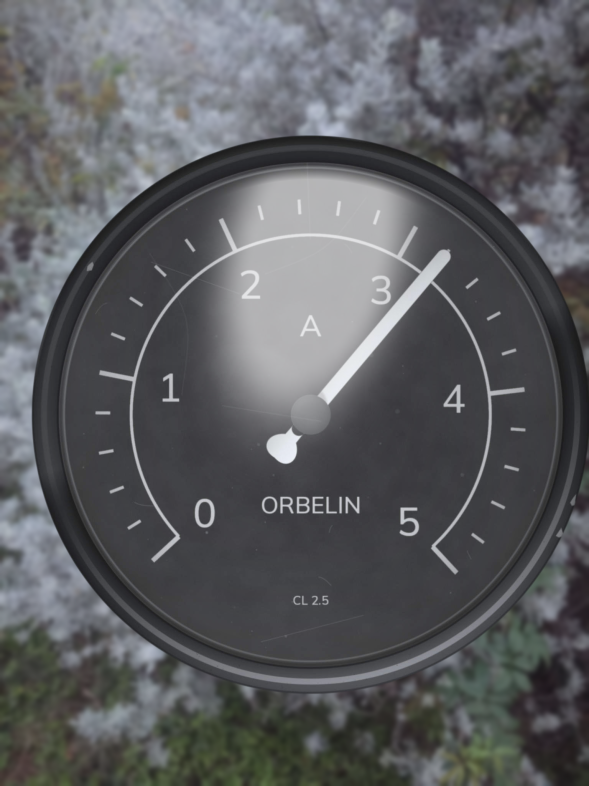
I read 3.2,A
